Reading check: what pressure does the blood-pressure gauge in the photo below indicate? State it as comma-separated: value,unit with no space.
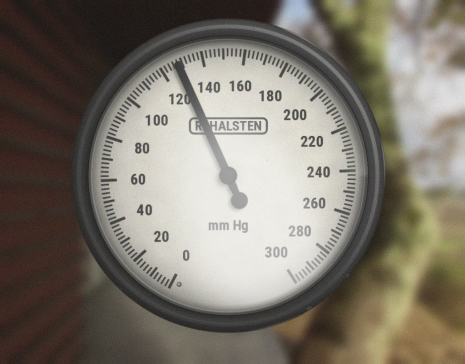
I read 128,mmHg
